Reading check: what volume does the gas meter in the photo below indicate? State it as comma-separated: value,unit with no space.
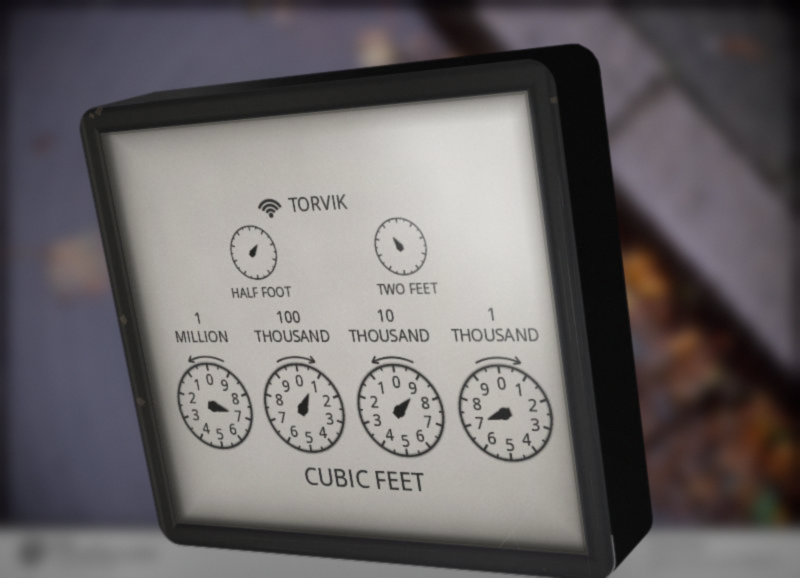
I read 708700,ft³
